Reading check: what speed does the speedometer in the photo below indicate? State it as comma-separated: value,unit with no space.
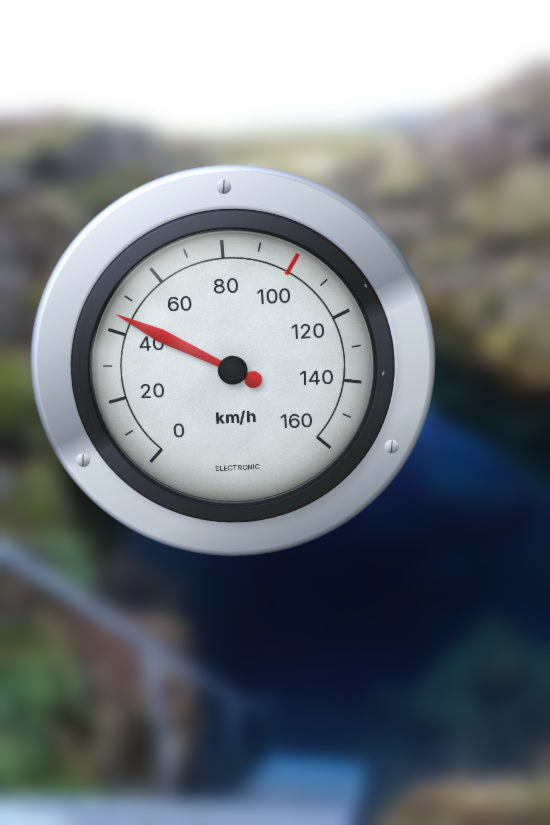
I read 45,km/h
